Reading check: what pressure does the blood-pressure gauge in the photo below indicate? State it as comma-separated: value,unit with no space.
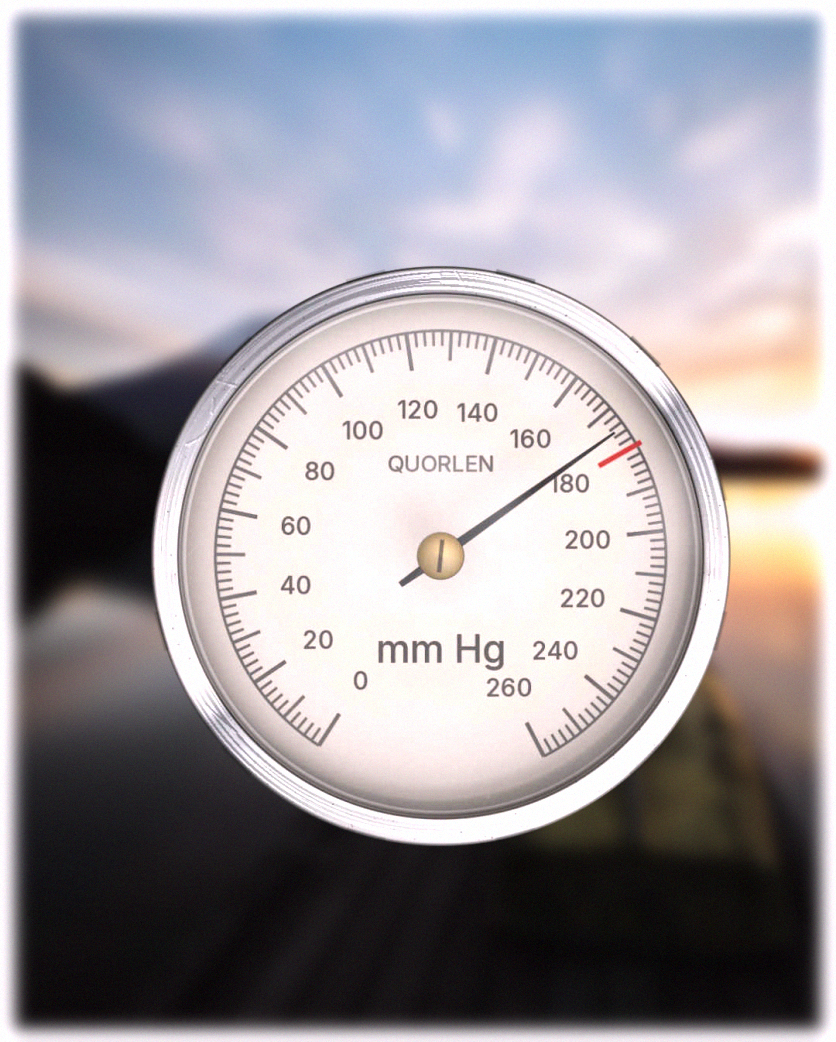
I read 175,mmHg
